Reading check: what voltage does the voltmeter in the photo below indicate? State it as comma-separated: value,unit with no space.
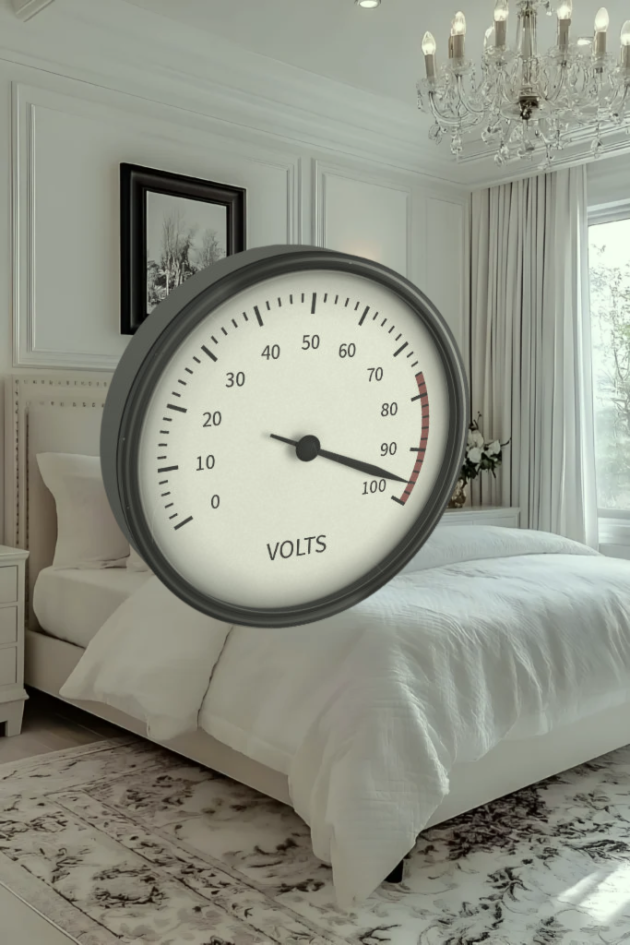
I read 96,V
